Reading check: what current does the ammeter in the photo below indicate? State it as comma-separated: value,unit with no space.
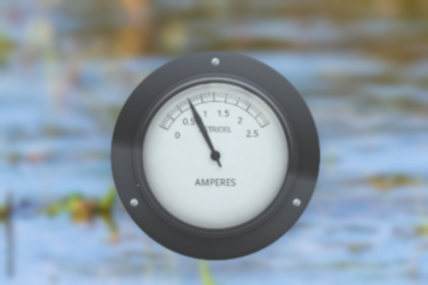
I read 0.75,A
